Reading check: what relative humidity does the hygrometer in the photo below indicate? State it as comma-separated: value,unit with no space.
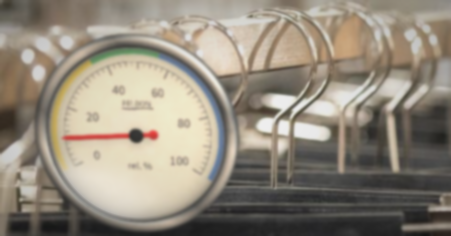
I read 10,%
